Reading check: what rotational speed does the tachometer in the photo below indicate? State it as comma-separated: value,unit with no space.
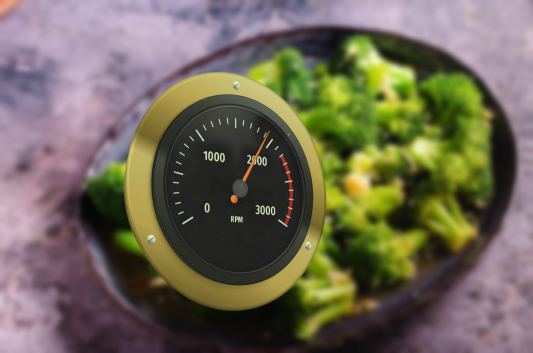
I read 1900,rpm
